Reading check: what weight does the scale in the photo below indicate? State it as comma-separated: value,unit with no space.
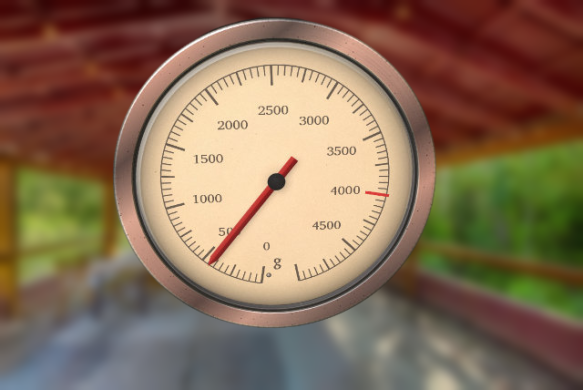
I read 450,g
